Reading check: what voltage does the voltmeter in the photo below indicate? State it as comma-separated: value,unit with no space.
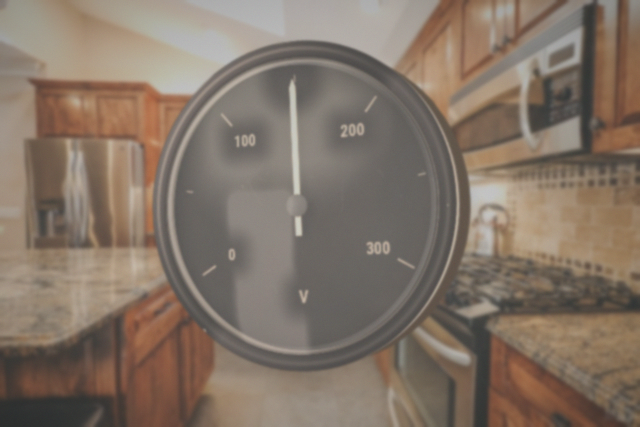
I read 150,V
